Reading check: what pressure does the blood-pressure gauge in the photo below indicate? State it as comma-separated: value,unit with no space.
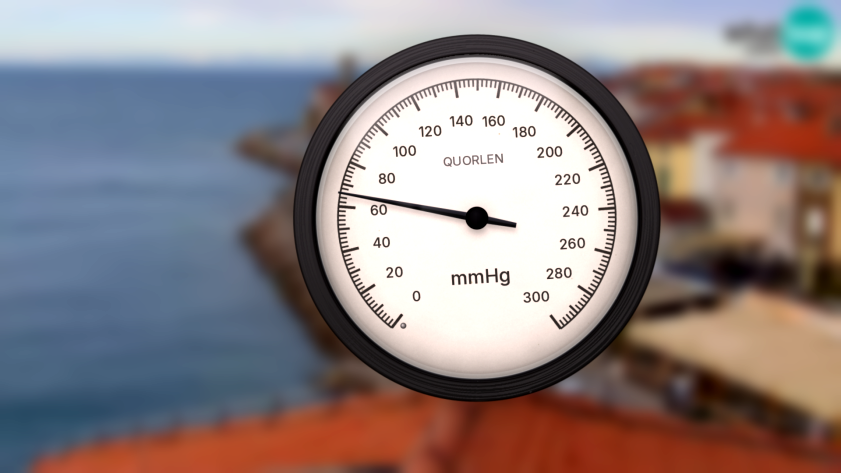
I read 66,mmHg
